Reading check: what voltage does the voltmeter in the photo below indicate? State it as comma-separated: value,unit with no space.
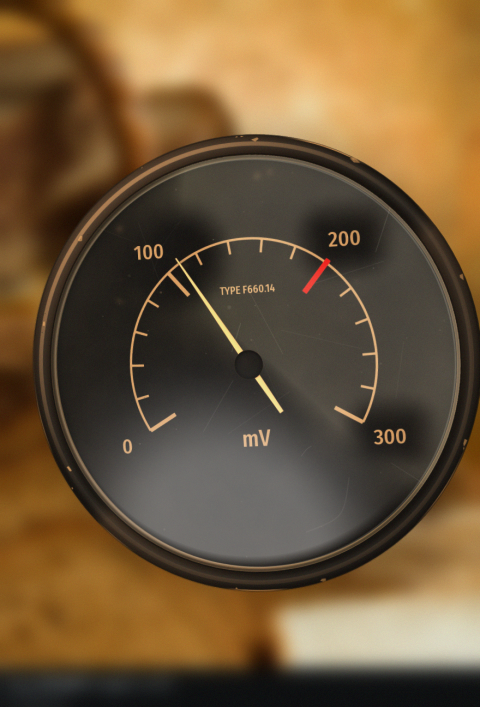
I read 110,mV
